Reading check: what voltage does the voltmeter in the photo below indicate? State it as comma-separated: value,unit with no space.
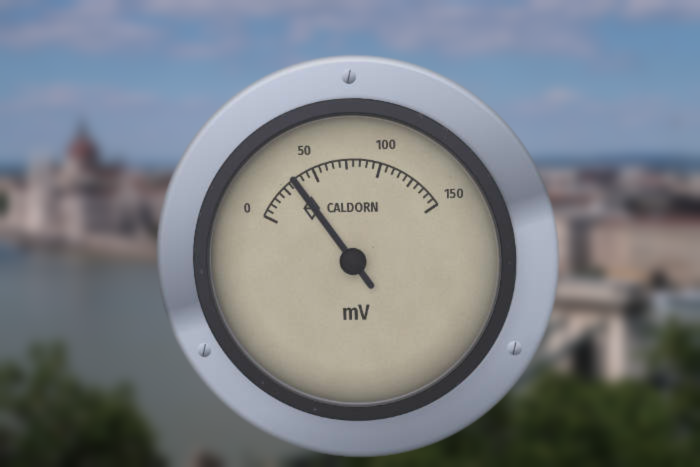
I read 35,mV
